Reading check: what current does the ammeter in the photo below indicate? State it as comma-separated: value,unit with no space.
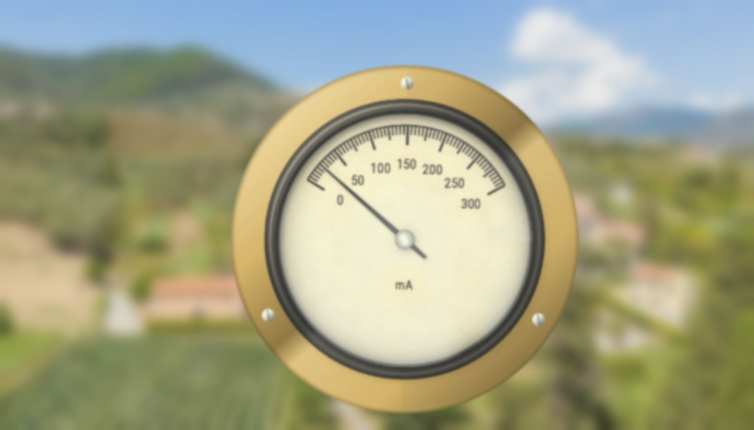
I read 25,mA
